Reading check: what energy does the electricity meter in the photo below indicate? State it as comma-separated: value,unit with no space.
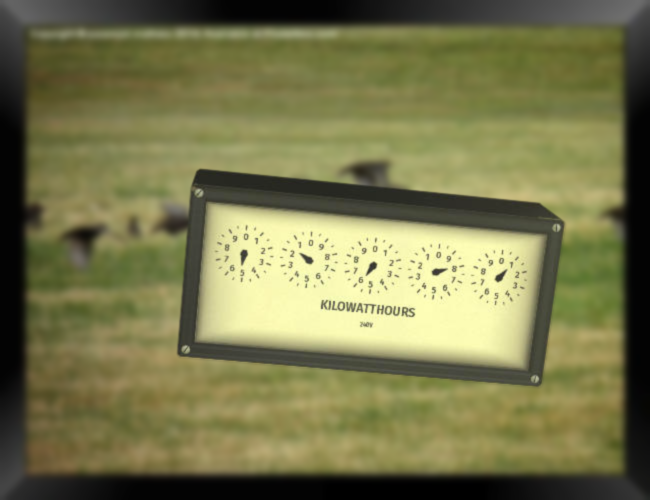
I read 51581,kWh
